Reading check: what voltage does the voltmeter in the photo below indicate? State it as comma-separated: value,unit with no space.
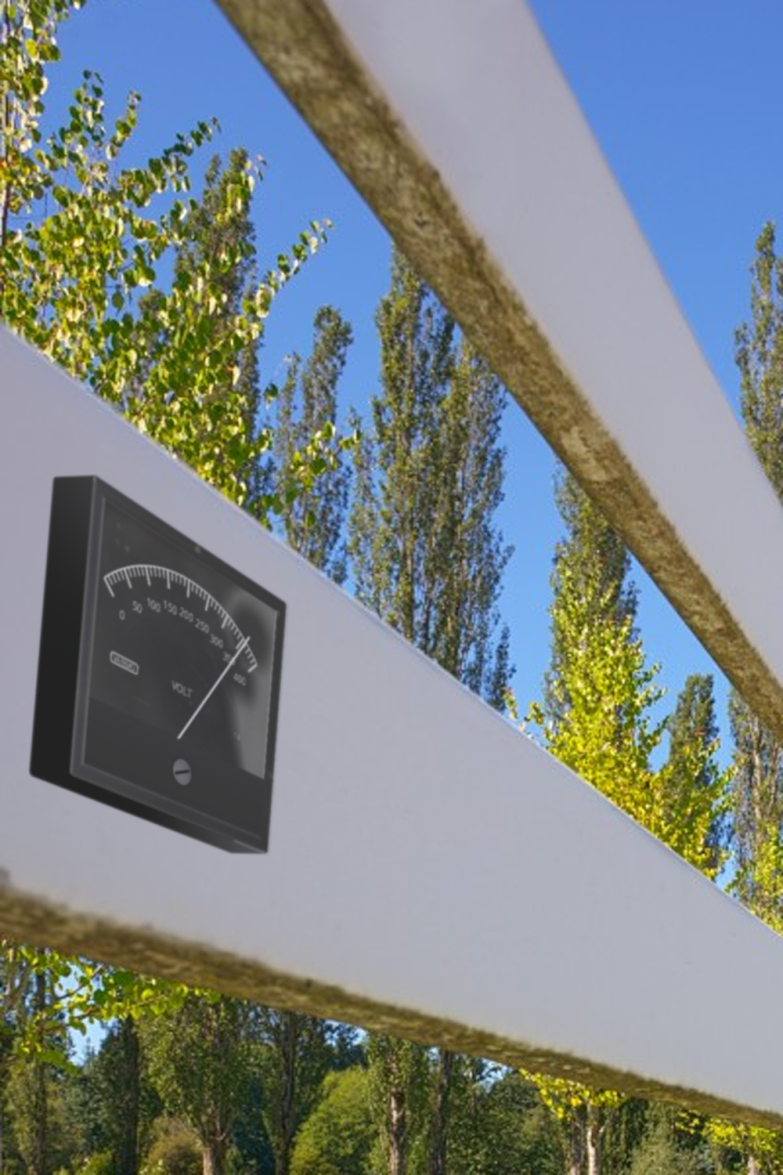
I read 350,V
